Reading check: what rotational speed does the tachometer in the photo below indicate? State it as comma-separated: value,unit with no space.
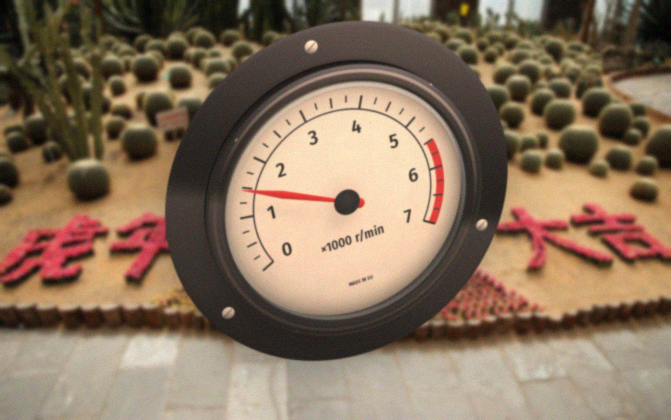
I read 1500,rpm
